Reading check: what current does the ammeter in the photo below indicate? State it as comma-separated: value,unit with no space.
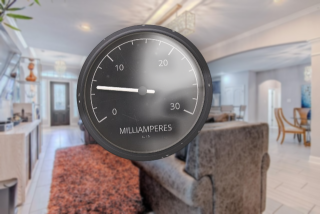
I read 5,mA
